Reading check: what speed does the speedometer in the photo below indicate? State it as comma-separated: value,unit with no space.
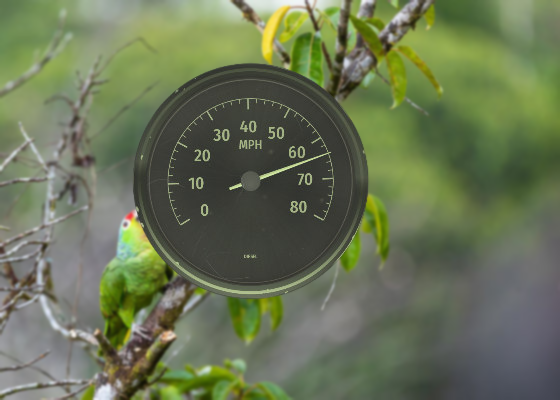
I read 64,mph
